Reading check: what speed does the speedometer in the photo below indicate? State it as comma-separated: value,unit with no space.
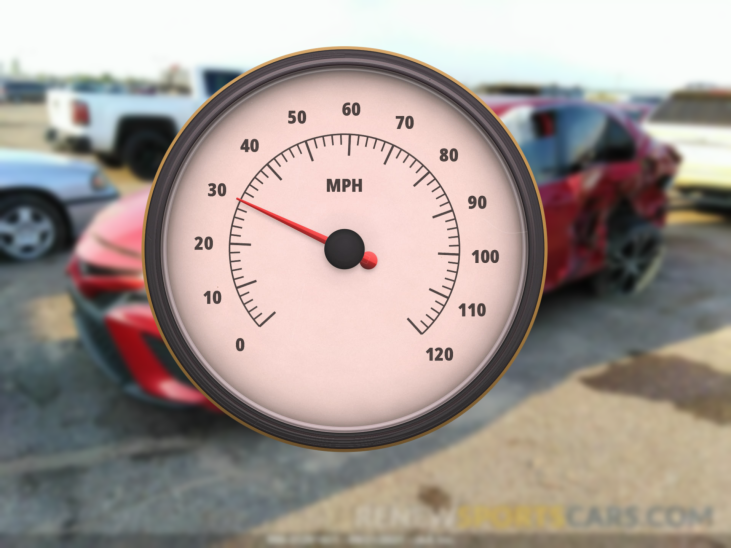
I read 30,mph
